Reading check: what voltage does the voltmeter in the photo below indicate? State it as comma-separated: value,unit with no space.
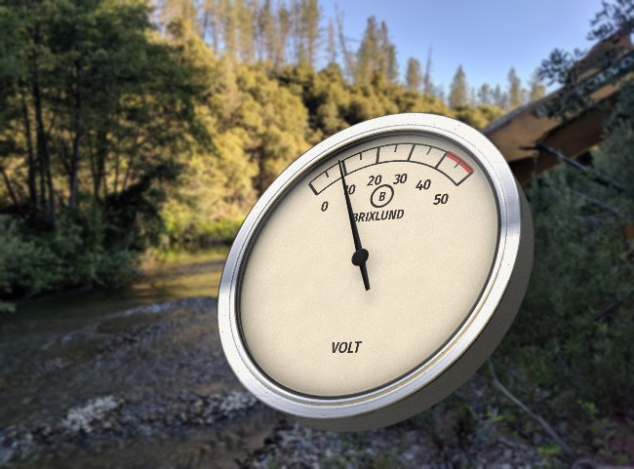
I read 10,V
